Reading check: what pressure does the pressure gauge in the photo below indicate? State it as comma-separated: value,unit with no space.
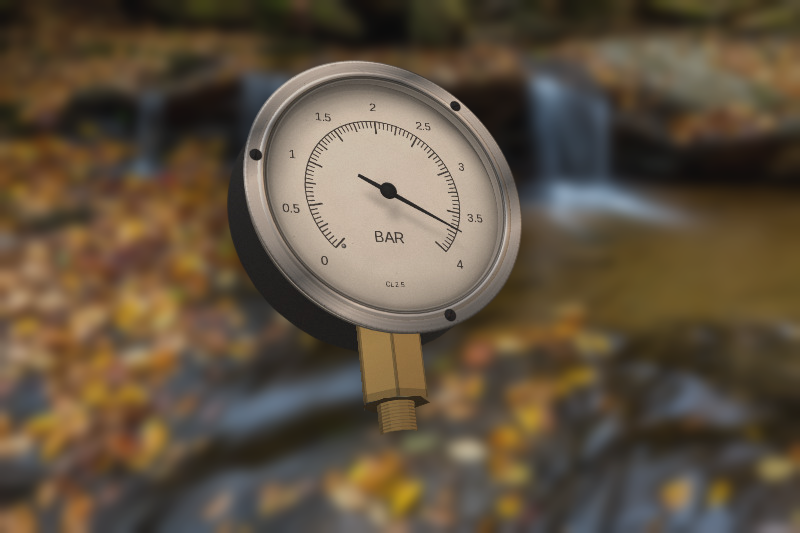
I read 3.75,bar
